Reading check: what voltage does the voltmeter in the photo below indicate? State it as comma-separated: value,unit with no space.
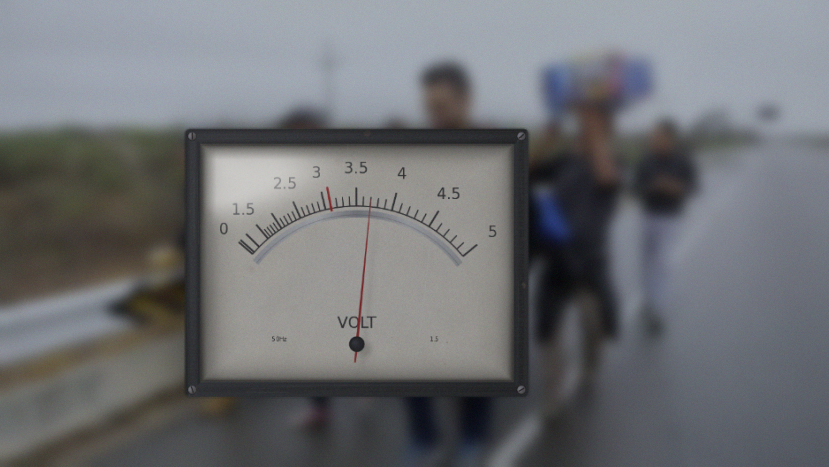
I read 3.7,V
